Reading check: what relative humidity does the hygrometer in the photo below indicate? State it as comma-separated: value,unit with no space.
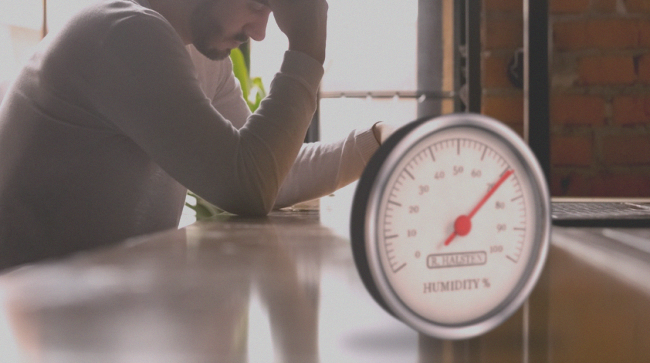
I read 70,%
